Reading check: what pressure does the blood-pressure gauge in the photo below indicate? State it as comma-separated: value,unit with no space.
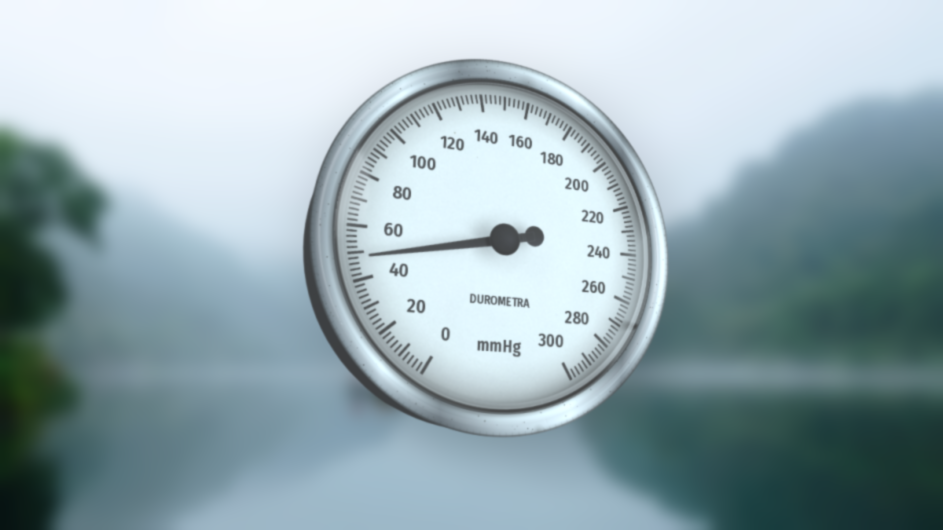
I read 48,mmHg
